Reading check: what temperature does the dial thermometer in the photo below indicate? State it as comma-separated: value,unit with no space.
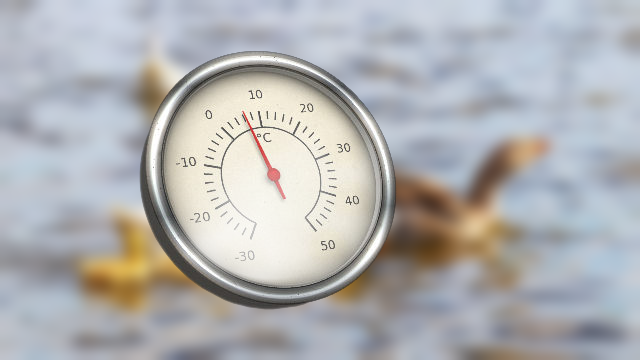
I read 6,°C
